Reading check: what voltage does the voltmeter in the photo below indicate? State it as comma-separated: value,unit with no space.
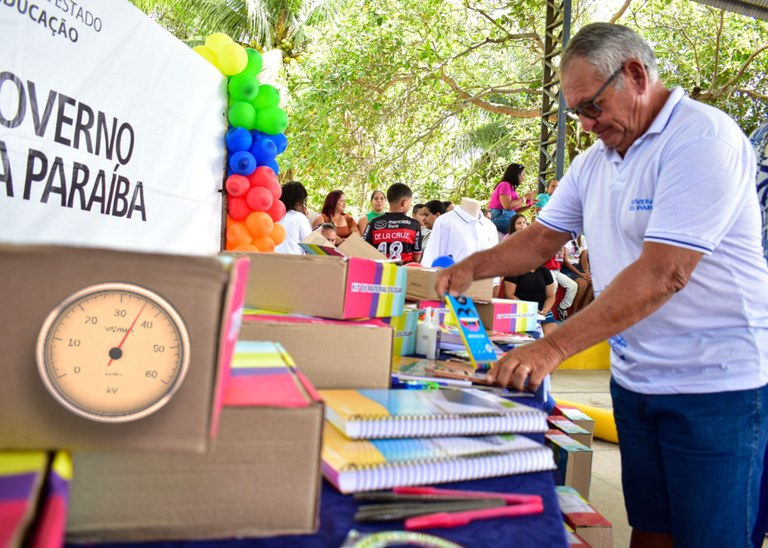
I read 36,kV
